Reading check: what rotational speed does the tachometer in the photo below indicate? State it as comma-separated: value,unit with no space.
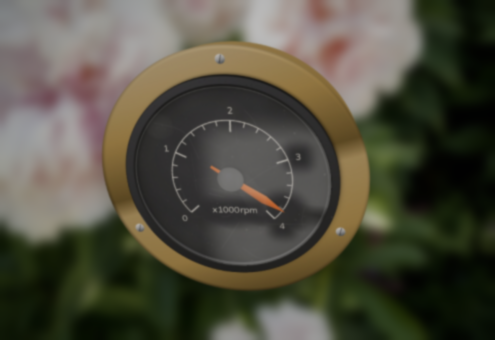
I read 3800,rpm
